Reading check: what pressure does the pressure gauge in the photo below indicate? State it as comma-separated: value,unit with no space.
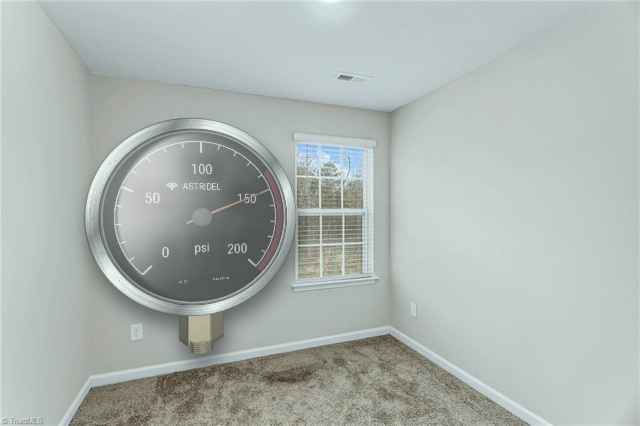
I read 150,psi
